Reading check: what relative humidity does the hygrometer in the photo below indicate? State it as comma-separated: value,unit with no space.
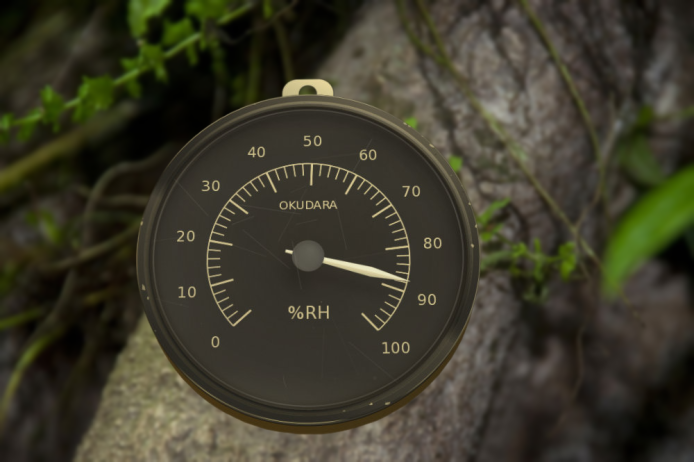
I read 88,%
